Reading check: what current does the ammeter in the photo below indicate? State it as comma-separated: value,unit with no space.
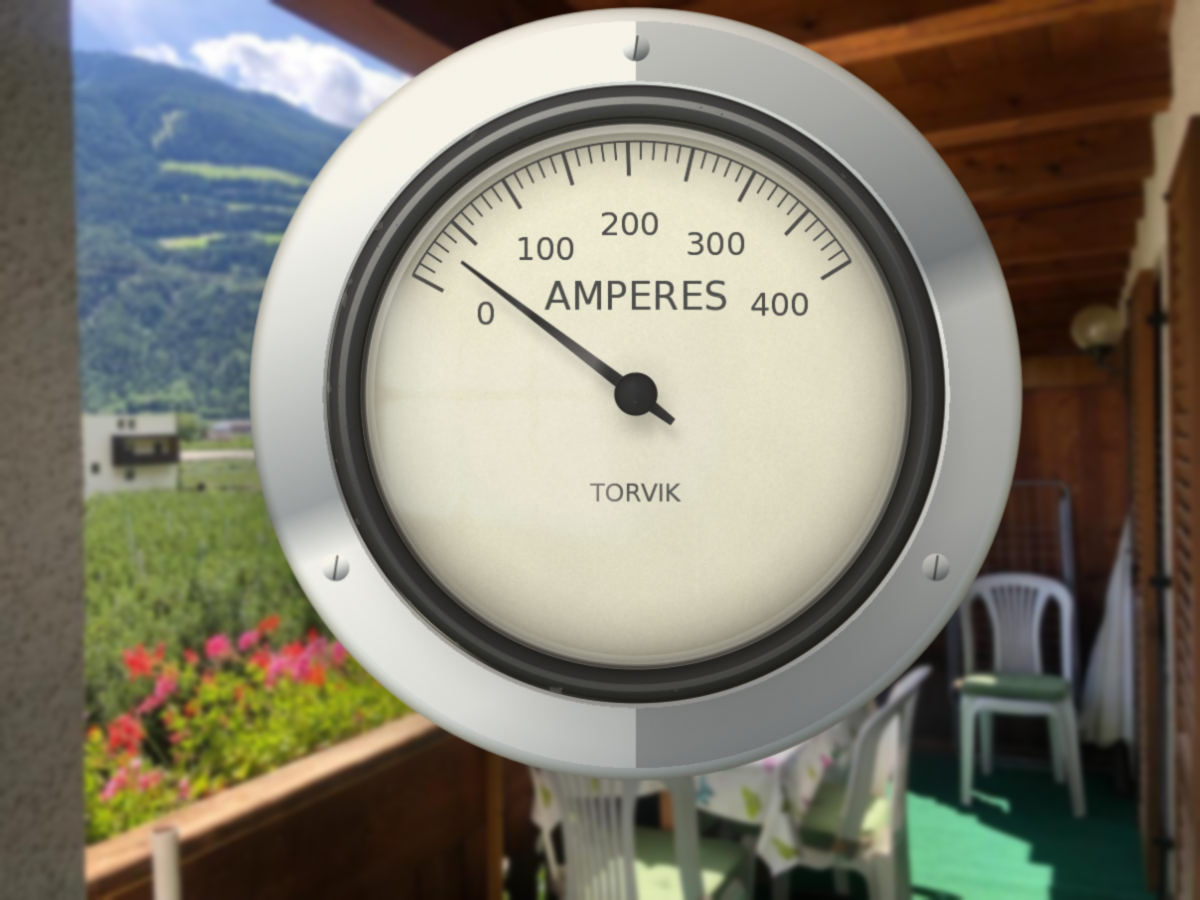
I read 30,A
